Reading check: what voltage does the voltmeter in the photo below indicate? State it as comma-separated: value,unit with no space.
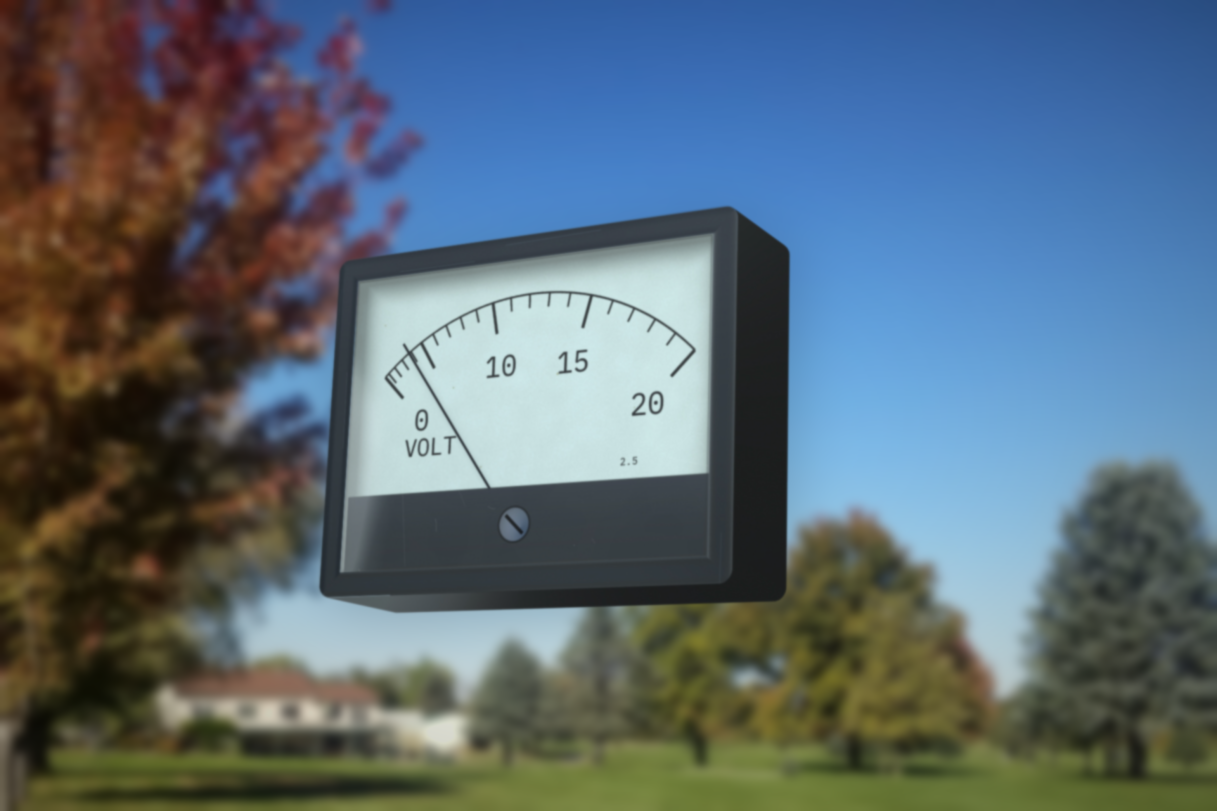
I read 4,V
